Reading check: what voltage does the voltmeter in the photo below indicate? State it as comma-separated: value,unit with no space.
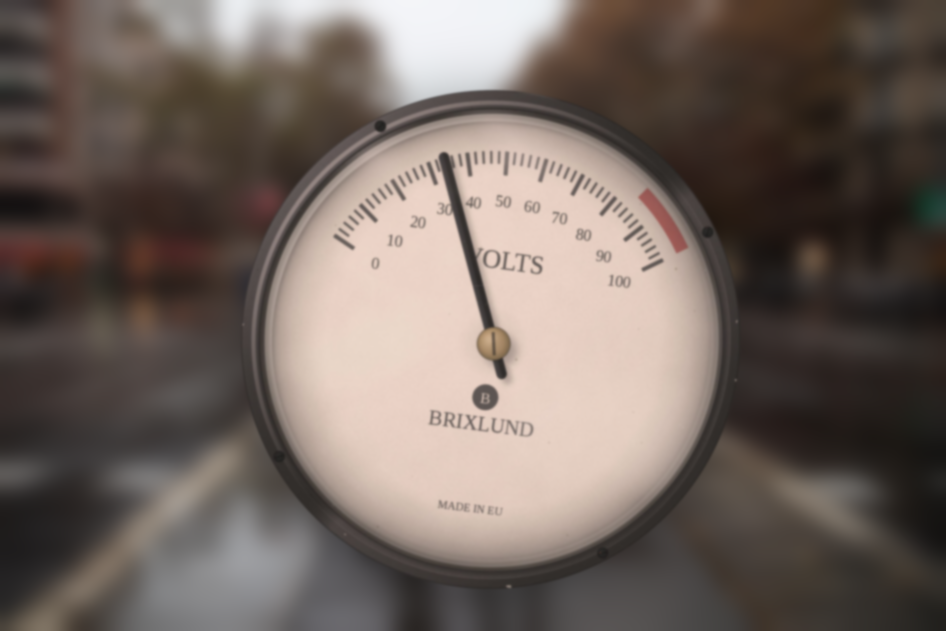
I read 34,V
